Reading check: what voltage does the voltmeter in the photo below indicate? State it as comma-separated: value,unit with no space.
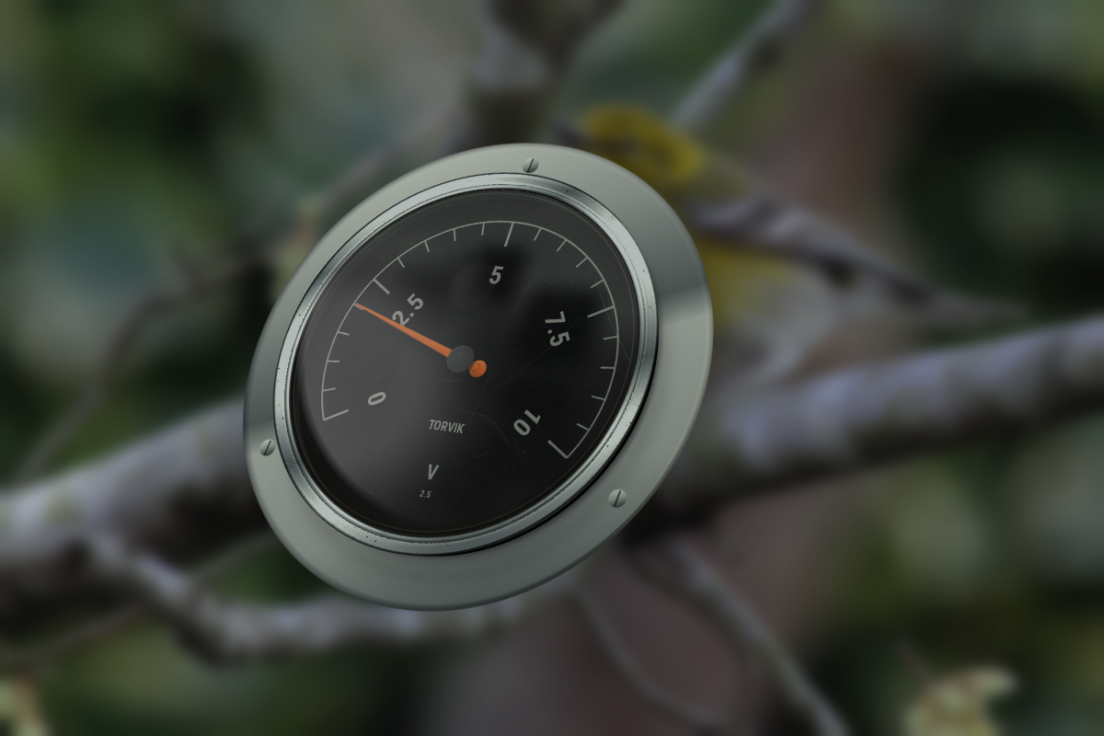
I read 2,V
